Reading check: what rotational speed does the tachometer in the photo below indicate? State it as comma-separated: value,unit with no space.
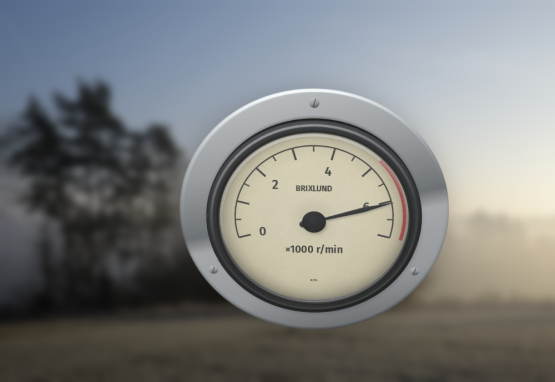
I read 6000,rpm
